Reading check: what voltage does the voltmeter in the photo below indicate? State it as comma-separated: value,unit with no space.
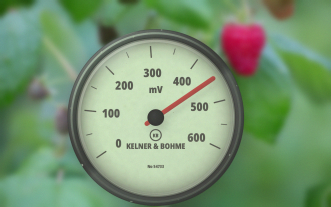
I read 450,mV
